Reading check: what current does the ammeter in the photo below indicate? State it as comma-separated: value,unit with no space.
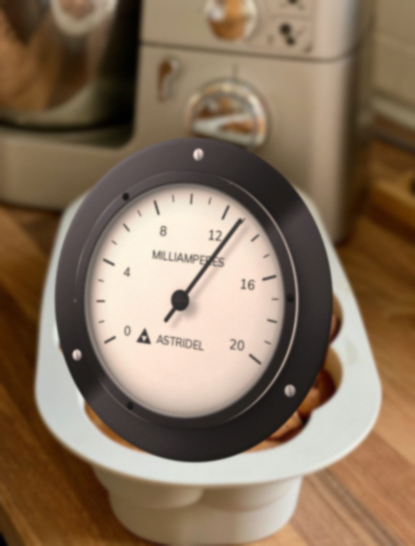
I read 13,mA
